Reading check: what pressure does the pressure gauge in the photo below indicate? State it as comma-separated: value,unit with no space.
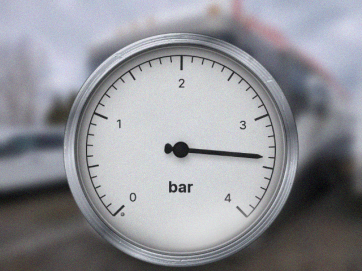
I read 3.4,bar
